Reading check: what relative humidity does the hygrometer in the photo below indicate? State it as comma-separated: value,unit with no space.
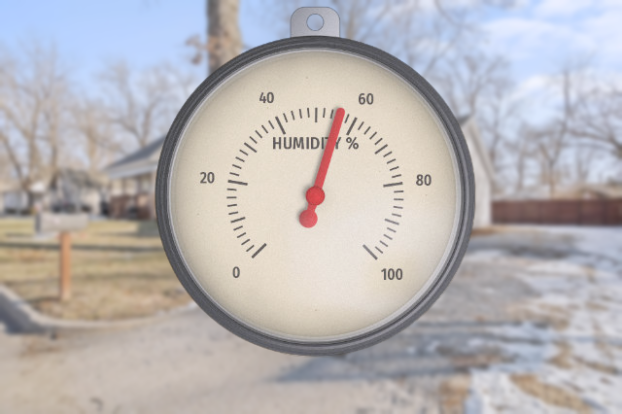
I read 56,%
